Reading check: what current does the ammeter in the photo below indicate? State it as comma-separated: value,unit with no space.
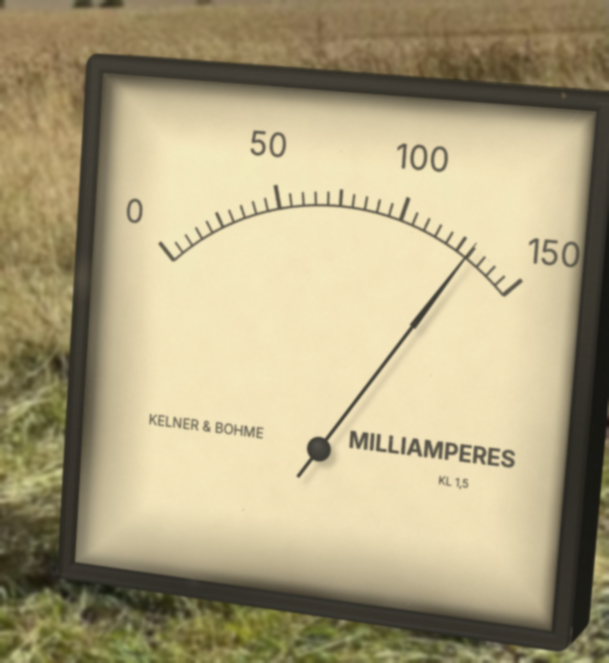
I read 130,mA
